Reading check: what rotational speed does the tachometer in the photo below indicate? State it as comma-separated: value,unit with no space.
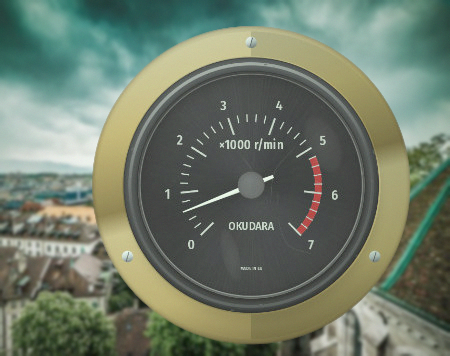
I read 600,rpm
